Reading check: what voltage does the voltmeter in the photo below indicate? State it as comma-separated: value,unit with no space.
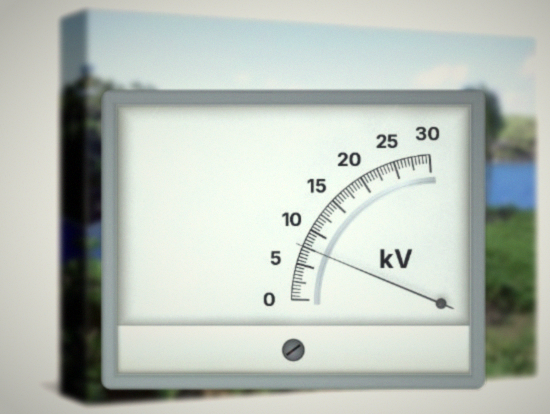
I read 7.5,kV
